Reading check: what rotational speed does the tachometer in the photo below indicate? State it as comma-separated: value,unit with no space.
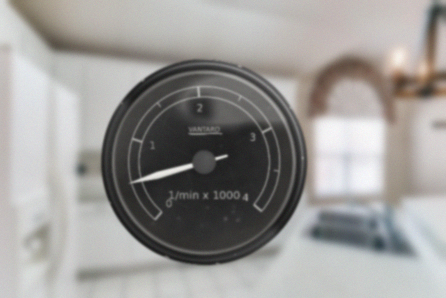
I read 500,rpm
